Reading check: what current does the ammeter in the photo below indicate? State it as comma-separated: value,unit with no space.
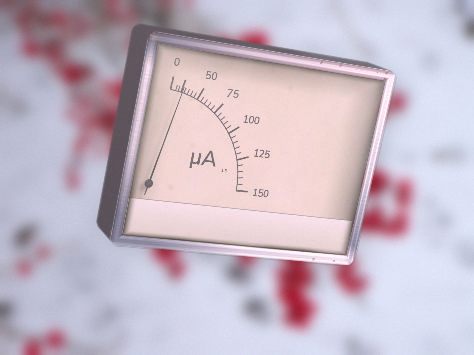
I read 25,µA
